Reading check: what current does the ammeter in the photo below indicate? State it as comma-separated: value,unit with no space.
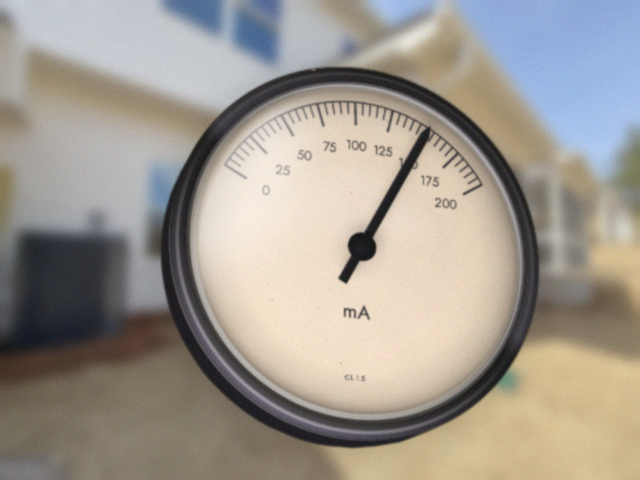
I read 150,mA
